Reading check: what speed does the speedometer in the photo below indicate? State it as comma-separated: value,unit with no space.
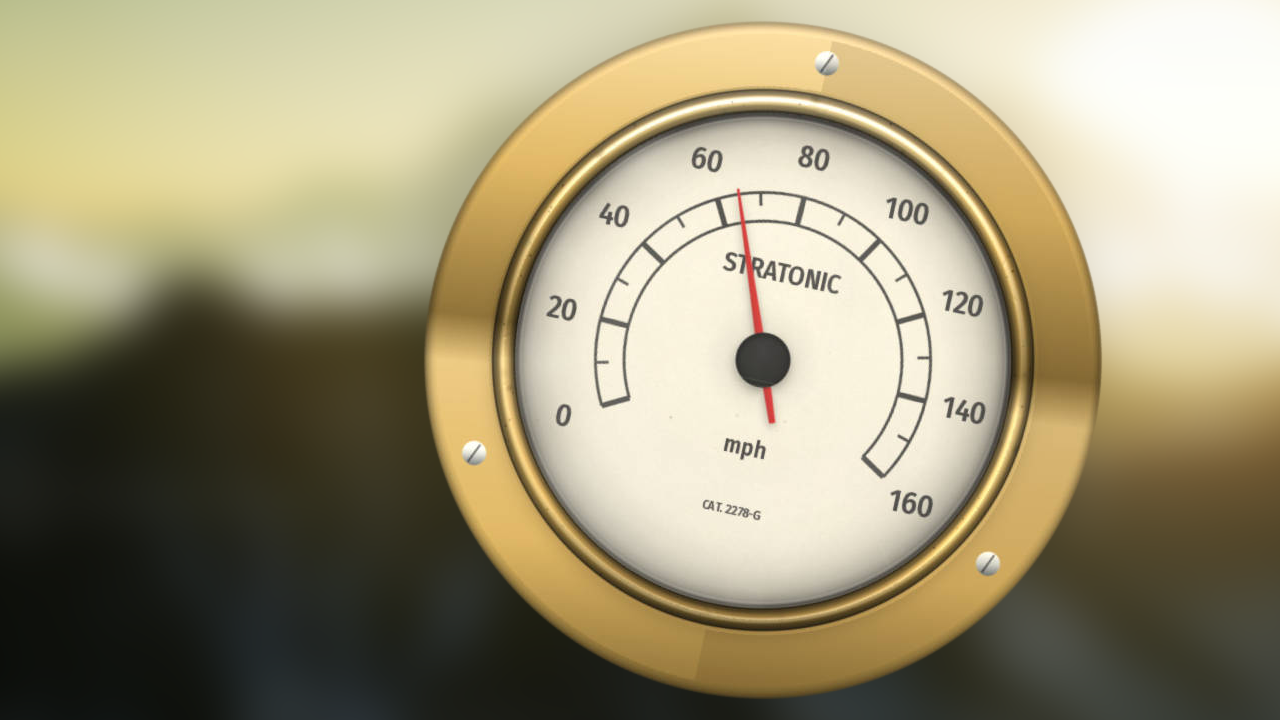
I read 65,mph
